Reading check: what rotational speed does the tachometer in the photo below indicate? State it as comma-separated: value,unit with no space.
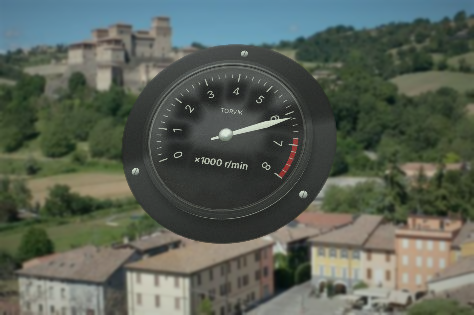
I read 6200,rpm
